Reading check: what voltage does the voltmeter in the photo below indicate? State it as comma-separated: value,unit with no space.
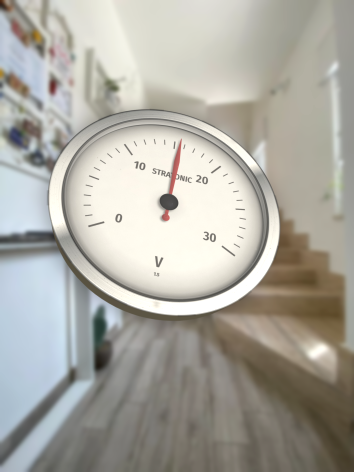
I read 15.5,V
